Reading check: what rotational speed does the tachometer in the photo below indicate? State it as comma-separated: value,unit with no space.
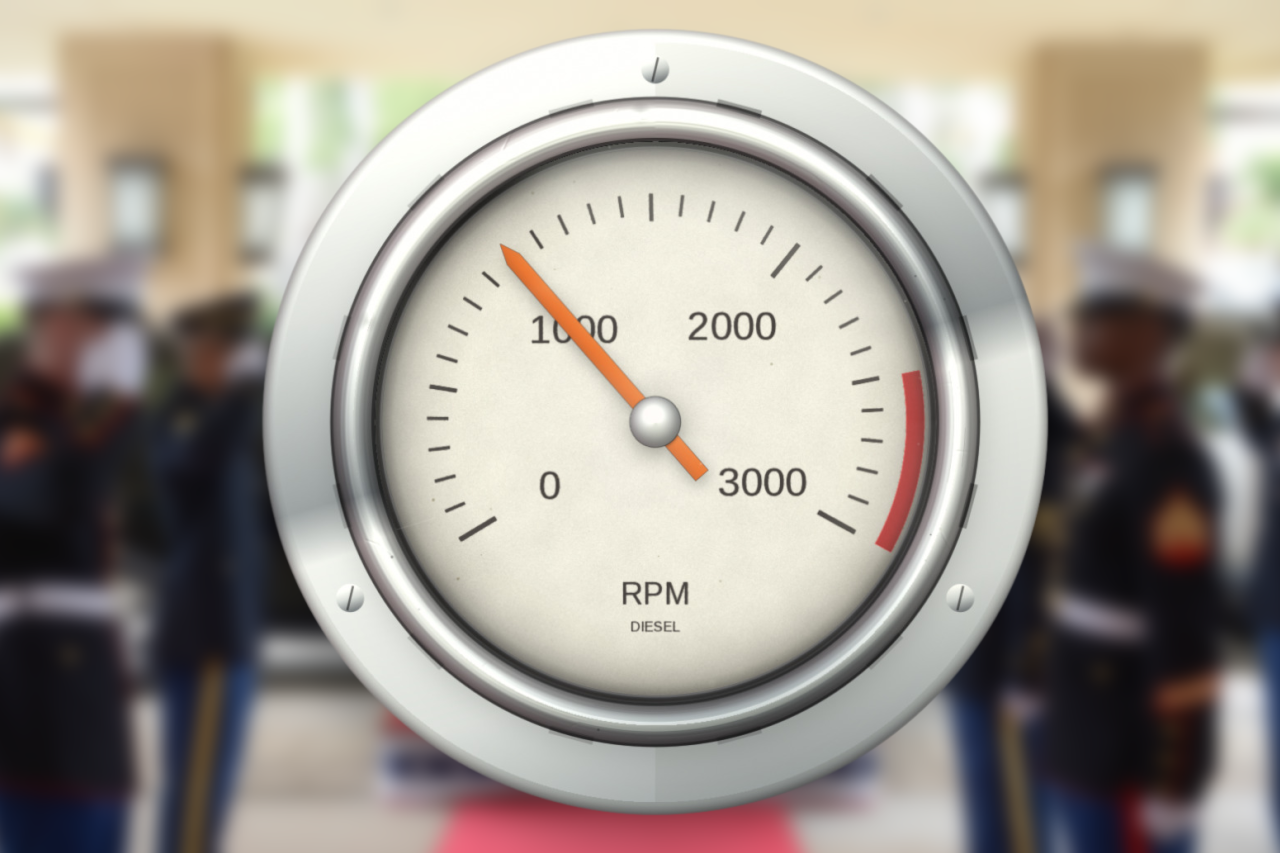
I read 1000,rpm
